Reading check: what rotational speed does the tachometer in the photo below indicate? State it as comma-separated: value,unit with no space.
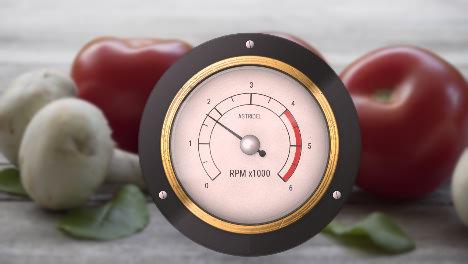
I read 1750,rpm
